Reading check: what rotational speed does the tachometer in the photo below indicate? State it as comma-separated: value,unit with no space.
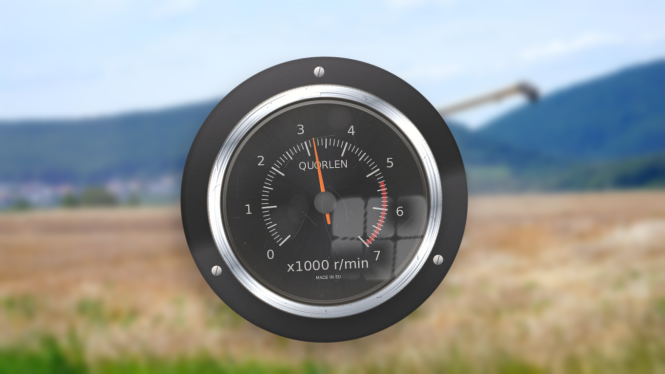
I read 3200,rpm
